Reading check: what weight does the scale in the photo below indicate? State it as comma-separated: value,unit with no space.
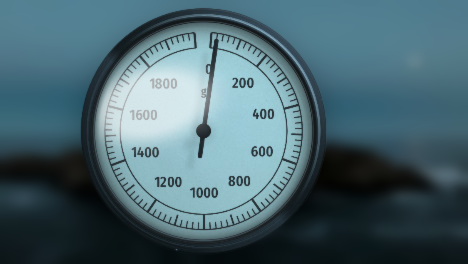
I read 20,g
